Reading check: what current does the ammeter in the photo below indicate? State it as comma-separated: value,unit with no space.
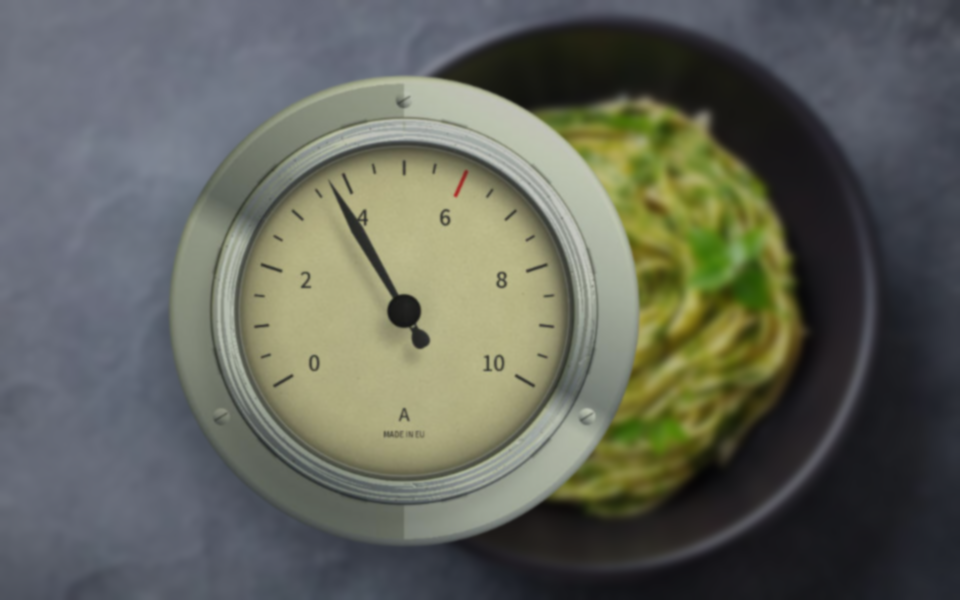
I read 3.75,A
